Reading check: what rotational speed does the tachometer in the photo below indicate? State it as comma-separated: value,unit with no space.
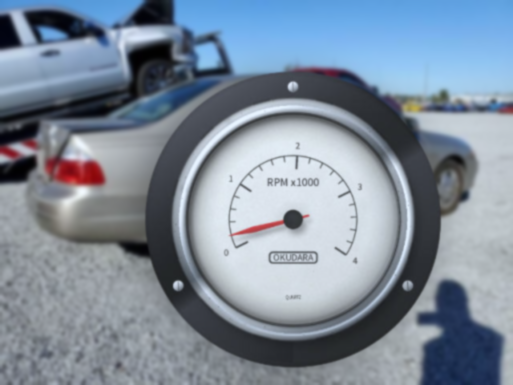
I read 200,rpm
